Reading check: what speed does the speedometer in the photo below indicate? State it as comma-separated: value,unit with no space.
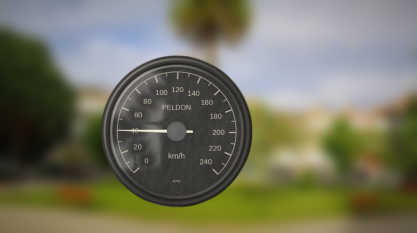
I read 40,km/h
